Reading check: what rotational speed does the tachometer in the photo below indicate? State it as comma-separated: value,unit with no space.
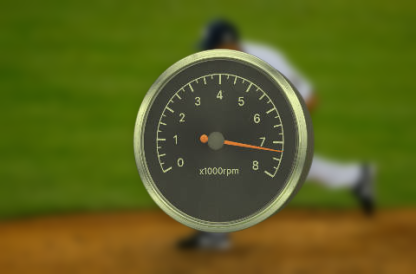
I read 7250,rpm
